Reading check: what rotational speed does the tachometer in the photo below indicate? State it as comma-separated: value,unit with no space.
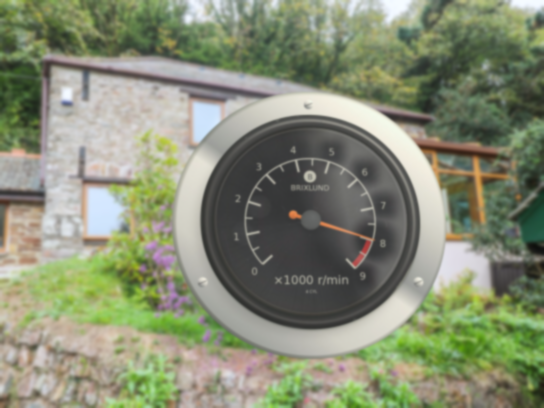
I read 8000,rpm
